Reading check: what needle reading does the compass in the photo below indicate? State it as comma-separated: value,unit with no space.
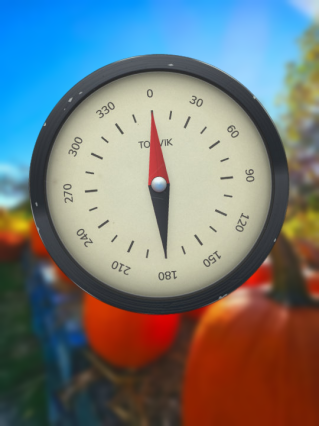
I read 0,°
